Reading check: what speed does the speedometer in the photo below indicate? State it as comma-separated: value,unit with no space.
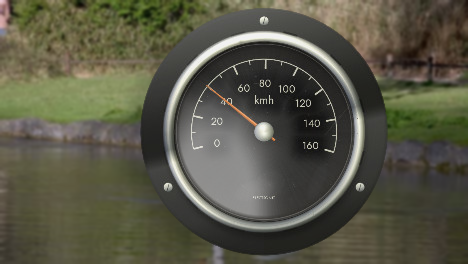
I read 40,km/h
